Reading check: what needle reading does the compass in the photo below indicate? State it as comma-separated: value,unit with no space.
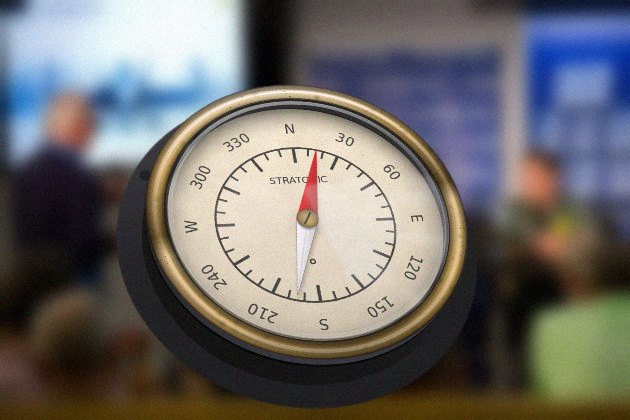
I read 15,°
